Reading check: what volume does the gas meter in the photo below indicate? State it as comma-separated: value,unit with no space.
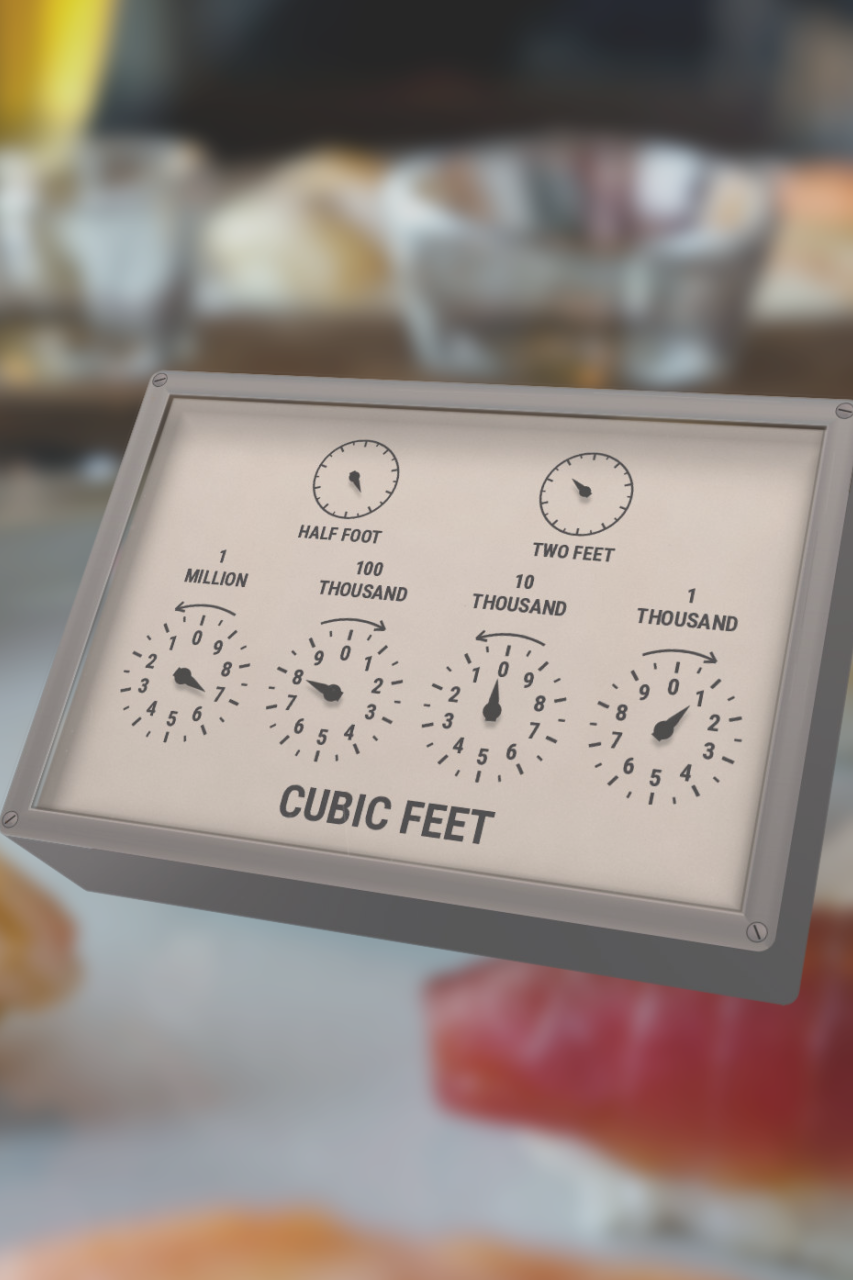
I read 680100,ft³
